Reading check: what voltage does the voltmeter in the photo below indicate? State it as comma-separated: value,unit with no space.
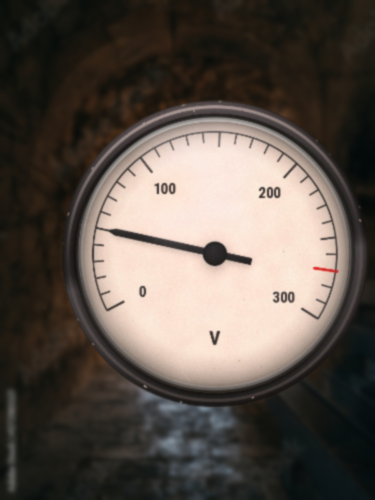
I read 50,V
